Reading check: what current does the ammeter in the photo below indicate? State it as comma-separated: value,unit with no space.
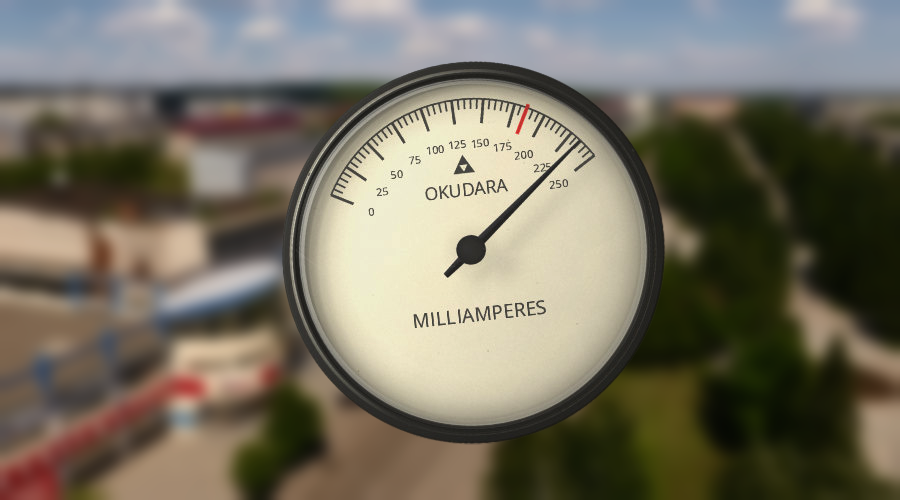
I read 235,mA
